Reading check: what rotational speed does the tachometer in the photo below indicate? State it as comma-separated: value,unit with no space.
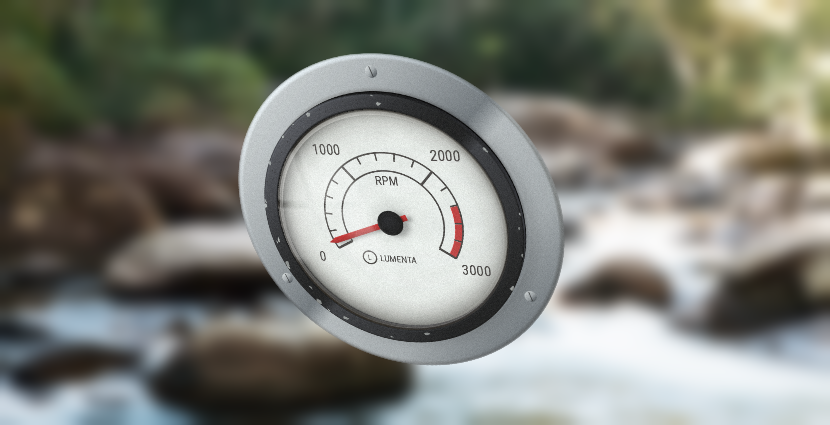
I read 100,rpm
